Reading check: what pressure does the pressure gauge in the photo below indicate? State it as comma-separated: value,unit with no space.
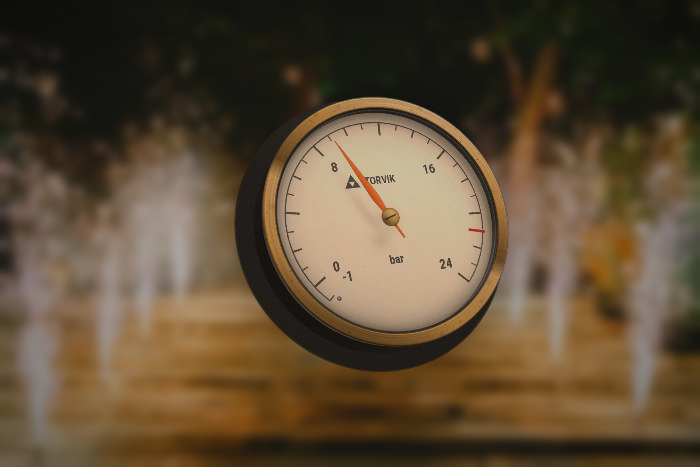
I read 9,bar
